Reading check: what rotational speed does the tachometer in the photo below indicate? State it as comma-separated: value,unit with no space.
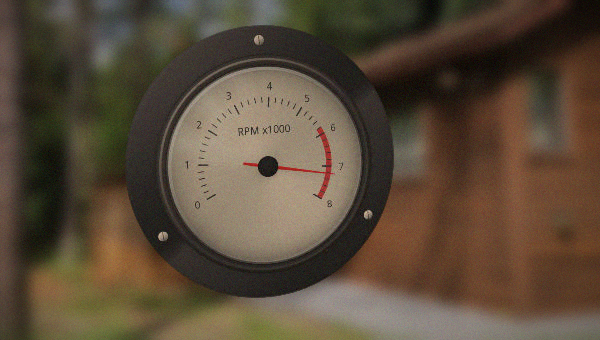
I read 7200,rpm
